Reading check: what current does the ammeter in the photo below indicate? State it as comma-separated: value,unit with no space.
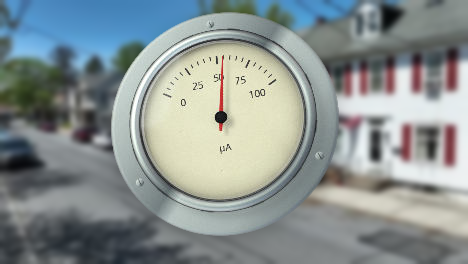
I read 55,µA
